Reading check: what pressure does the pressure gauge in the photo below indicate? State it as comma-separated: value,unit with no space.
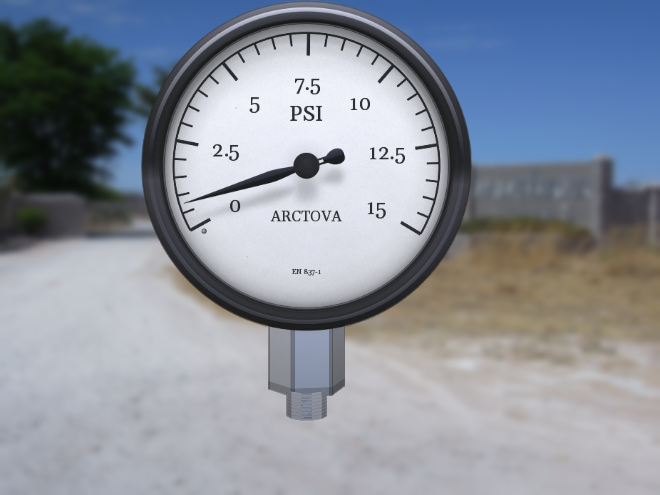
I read 0.75,psi
